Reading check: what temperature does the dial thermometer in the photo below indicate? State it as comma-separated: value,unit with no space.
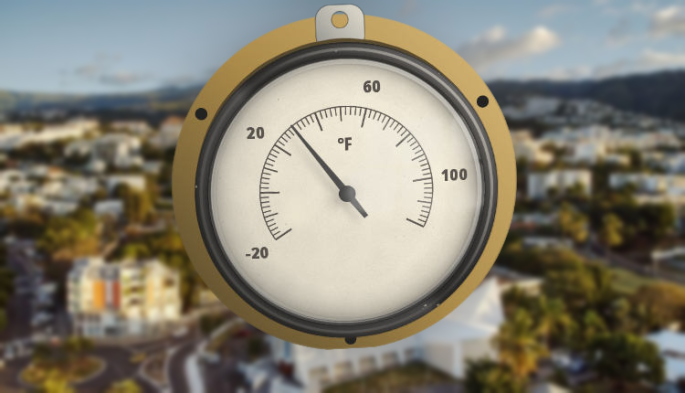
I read 30,°F
